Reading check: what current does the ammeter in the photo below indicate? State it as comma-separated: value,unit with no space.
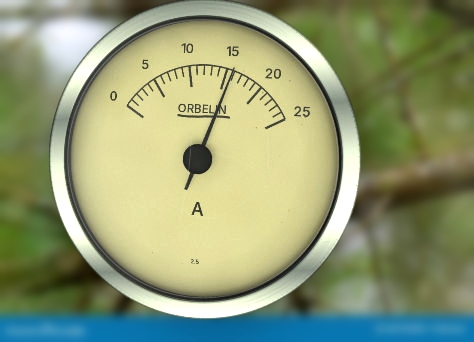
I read 16,A
